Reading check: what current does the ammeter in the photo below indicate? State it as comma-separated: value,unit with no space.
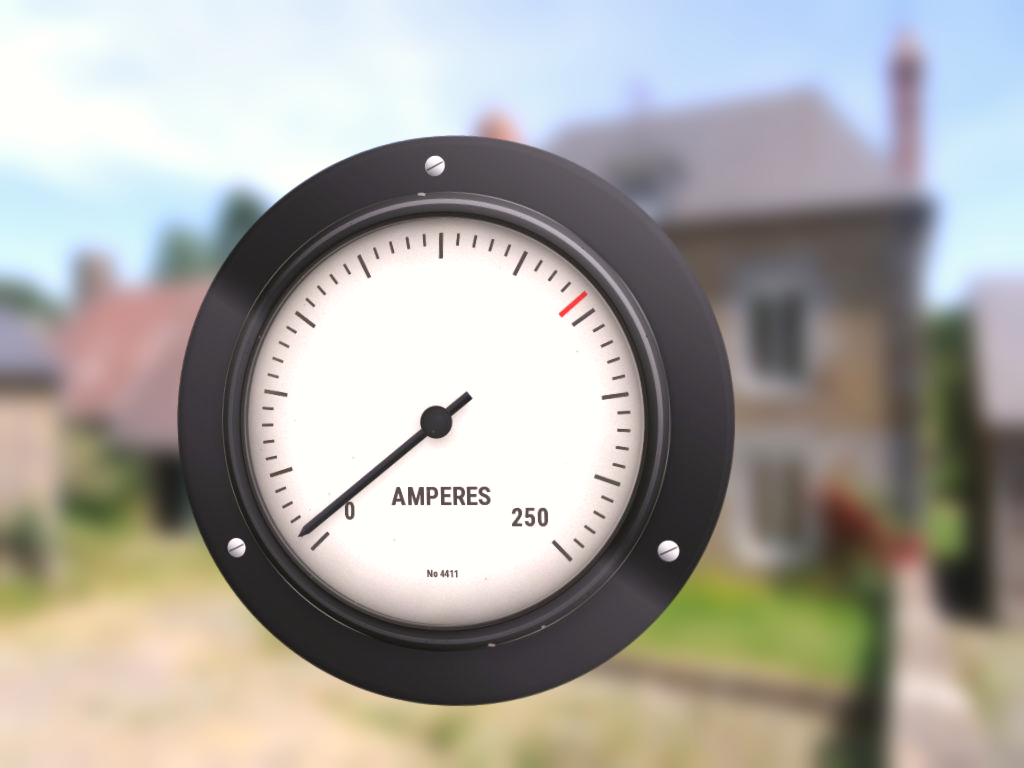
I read 5,A
